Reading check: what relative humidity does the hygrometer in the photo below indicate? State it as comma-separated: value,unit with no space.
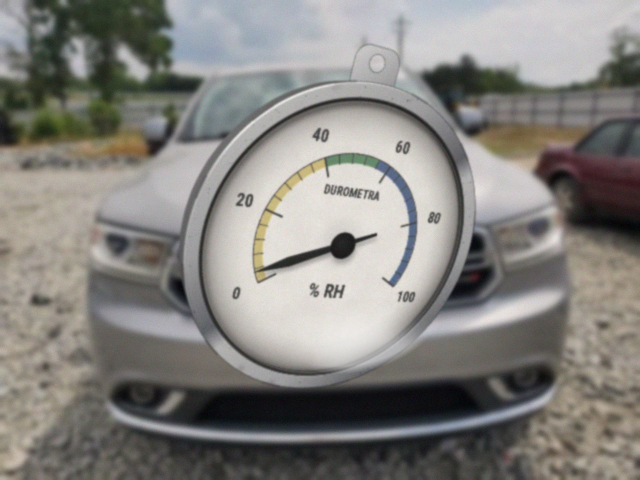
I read 4,%
